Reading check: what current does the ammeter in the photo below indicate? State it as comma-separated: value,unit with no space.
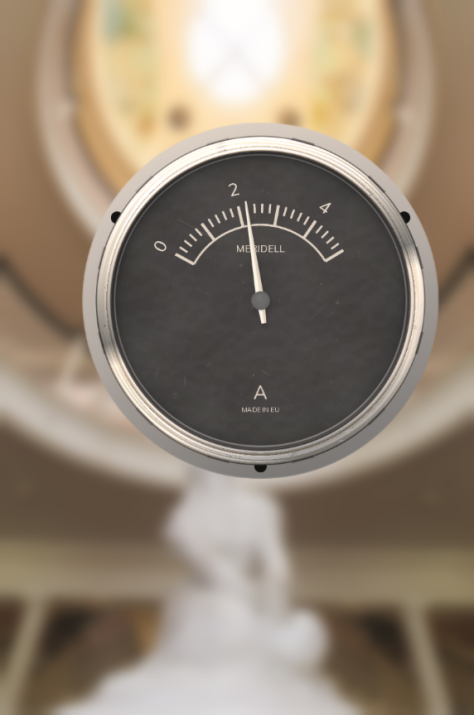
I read 2.2,A
